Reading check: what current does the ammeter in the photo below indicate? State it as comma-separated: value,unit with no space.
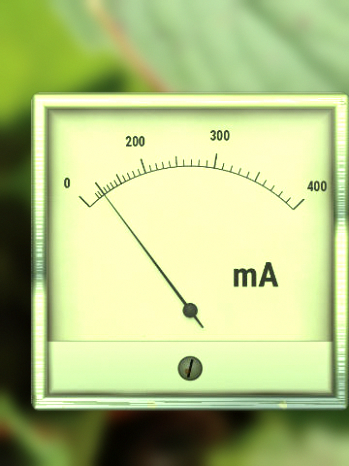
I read 100,mA
